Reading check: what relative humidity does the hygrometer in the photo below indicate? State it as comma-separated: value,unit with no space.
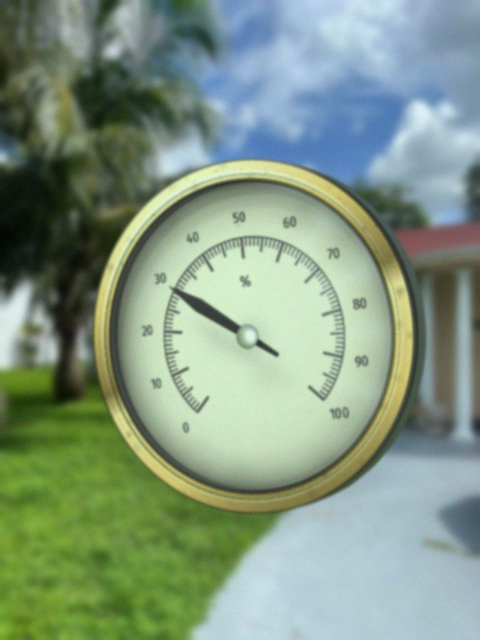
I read 30,%
